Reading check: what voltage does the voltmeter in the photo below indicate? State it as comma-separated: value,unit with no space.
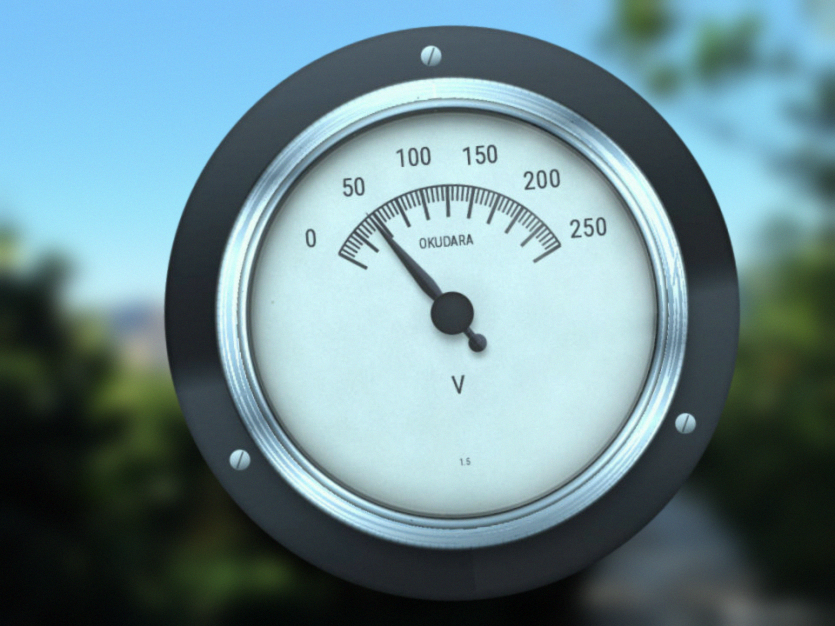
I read 45,V
